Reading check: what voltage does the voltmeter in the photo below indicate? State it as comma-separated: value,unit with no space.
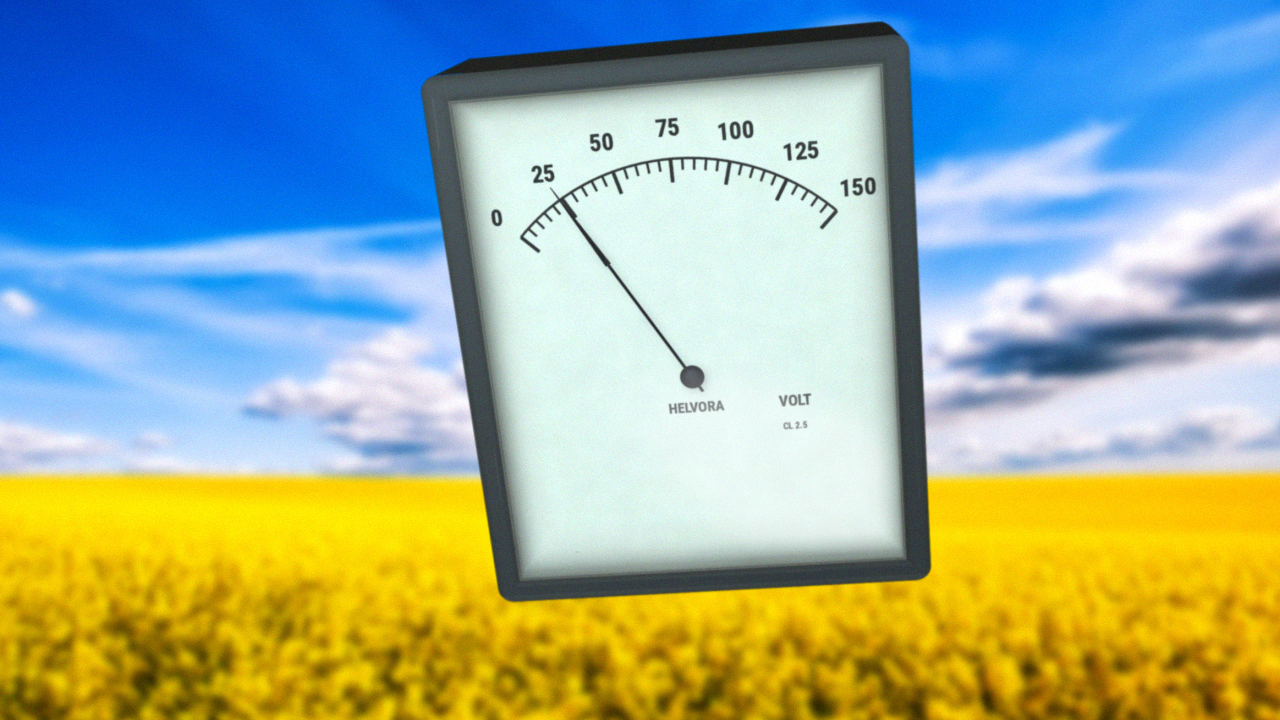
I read 25,V
